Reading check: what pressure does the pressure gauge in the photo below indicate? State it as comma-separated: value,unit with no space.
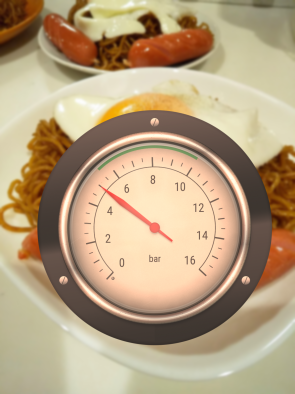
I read 5,bar
